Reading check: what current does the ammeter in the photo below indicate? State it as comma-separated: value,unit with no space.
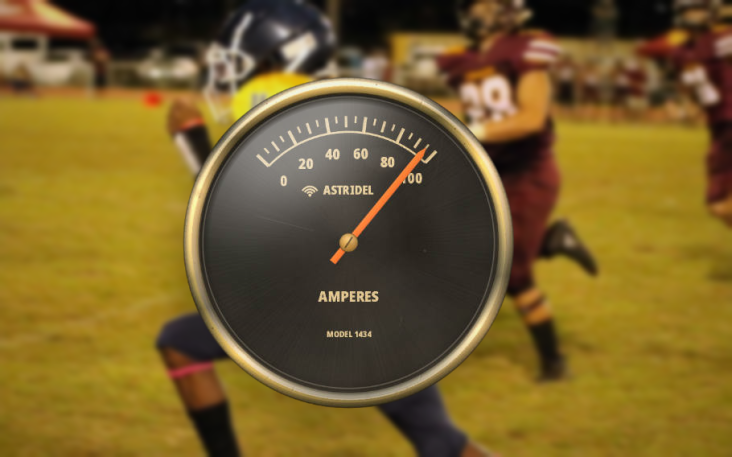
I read 95,A
